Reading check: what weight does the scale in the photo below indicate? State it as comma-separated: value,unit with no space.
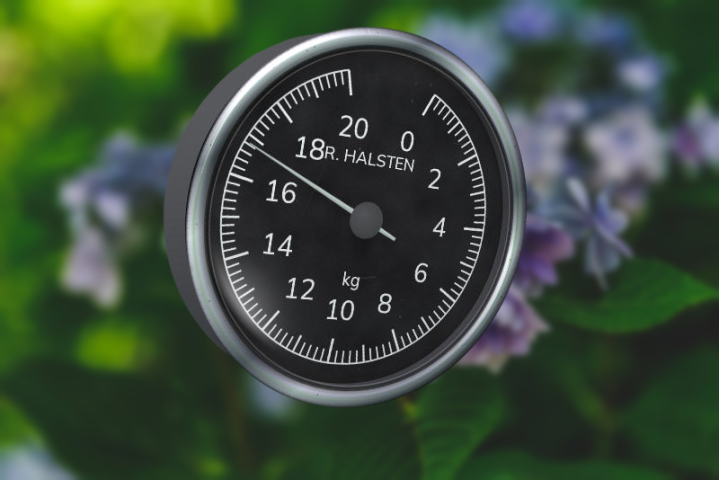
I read 16.8,kg
